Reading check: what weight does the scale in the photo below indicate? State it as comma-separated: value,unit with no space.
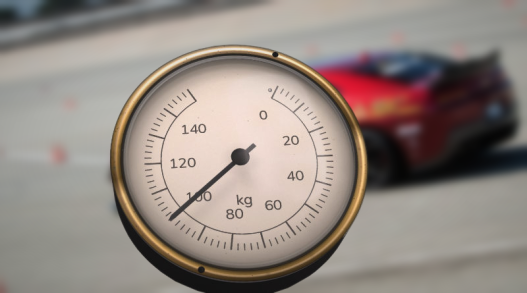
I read 100,kg
